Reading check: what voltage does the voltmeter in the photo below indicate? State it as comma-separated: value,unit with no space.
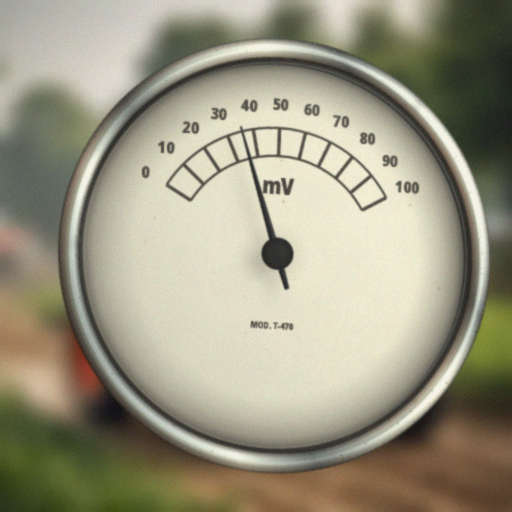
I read 35,mV
